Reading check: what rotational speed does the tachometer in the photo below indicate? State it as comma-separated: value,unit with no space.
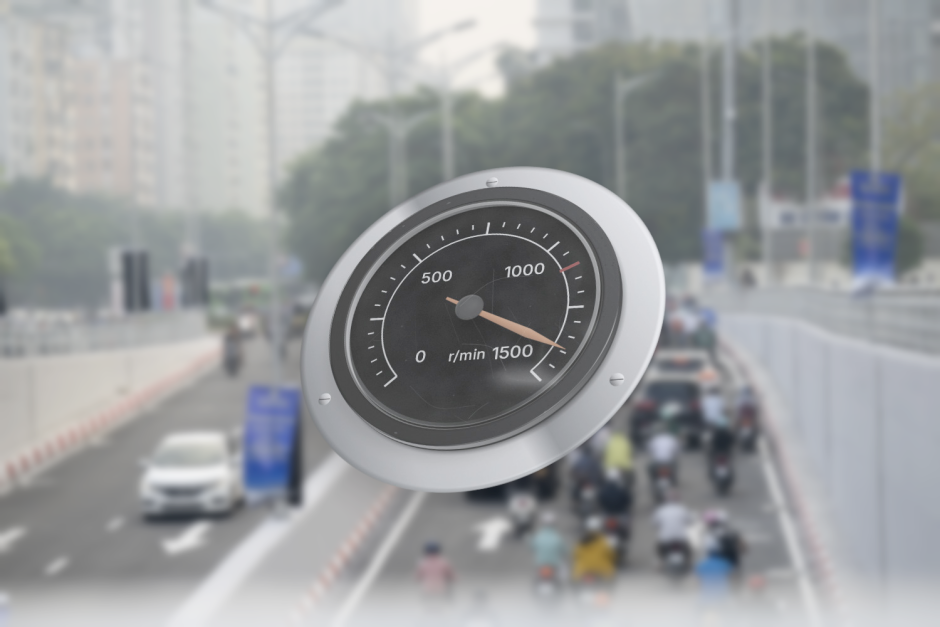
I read 1400,rpm
